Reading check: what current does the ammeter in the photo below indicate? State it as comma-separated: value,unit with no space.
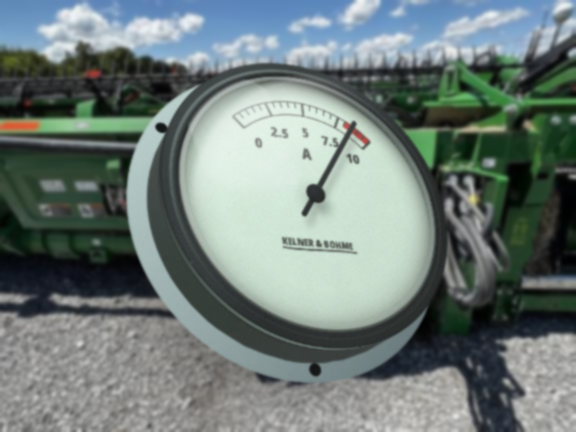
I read 8.5,A
